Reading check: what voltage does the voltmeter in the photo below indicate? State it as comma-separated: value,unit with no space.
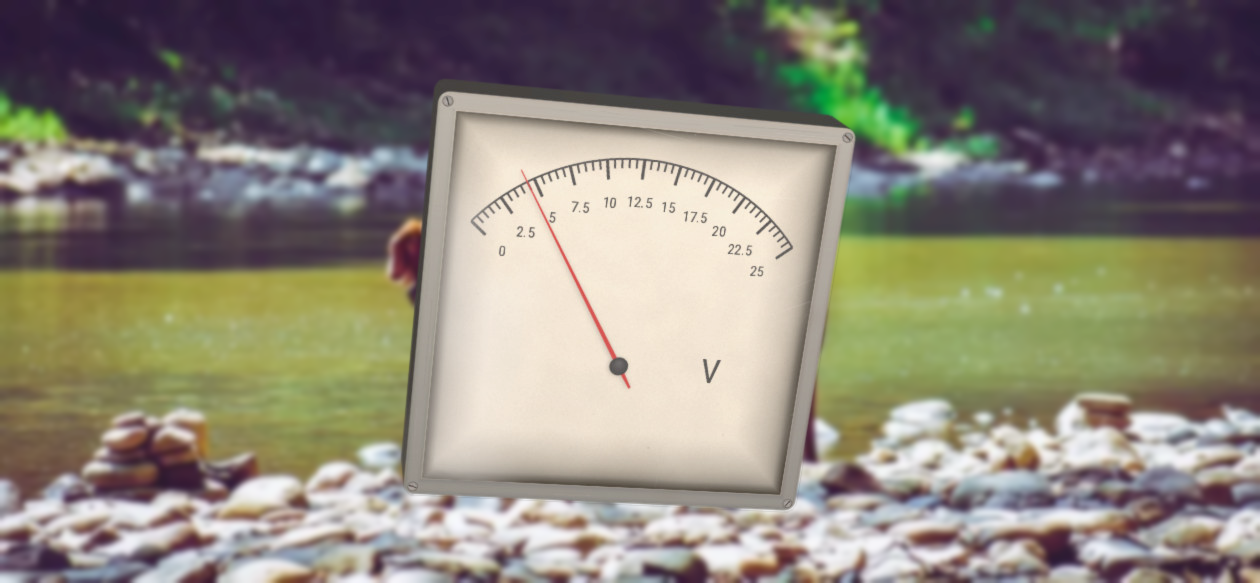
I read 4.5,V
